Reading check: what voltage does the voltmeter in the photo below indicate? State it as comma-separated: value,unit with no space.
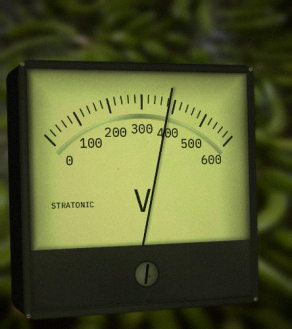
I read 380,V
